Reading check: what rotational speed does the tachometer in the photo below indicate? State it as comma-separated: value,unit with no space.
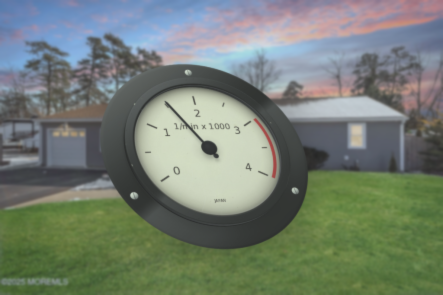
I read 1500,rpm
